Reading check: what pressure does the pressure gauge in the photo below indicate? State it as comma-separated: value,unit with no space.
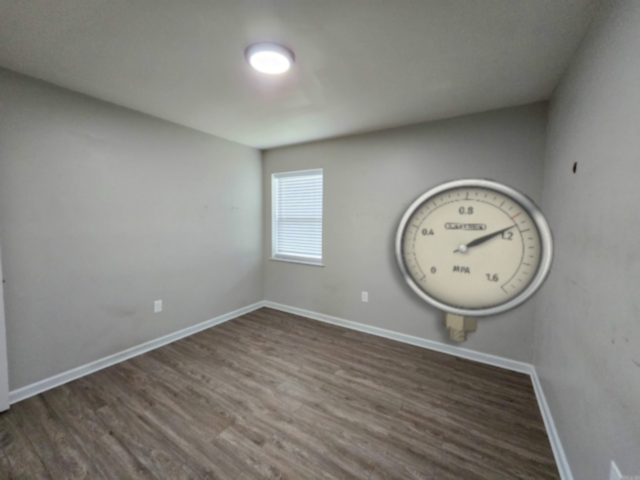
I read 1.15,MPa
